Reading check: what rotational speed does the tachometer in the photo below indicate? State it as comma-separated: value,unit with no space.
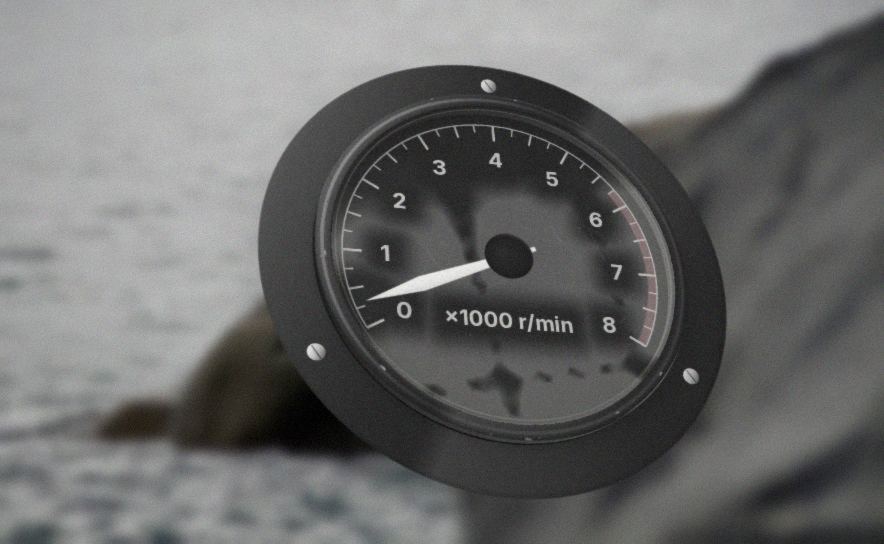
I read 250,rpm
